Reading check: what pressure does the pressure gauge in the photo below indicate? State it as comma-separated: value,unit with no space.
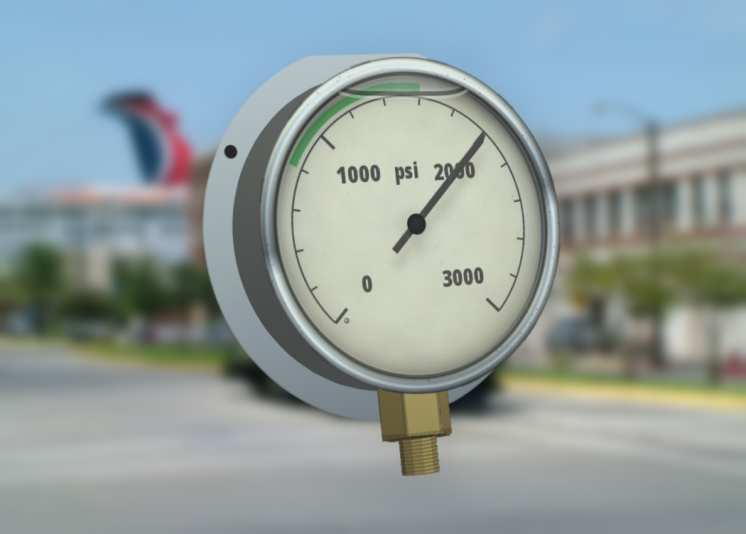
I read 2000,psi
